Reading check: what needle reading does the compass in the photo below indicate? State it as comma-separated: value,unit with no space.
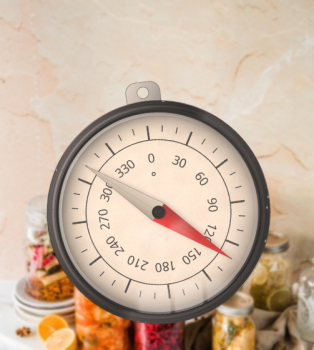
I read 130,°
